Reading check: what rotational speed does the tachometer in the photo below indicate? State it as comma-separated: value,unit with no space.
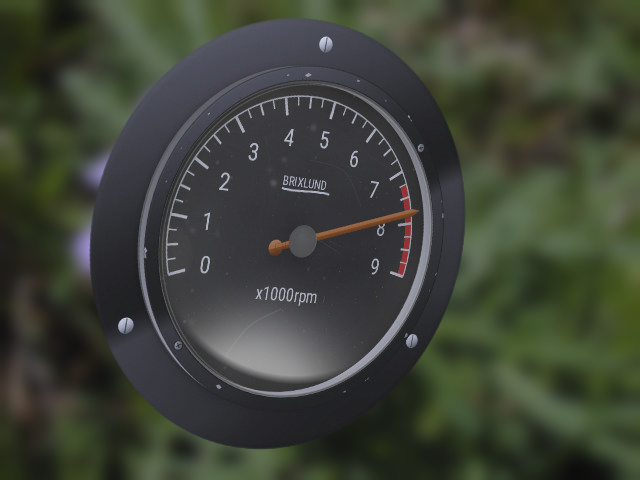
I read 7750,rpm
